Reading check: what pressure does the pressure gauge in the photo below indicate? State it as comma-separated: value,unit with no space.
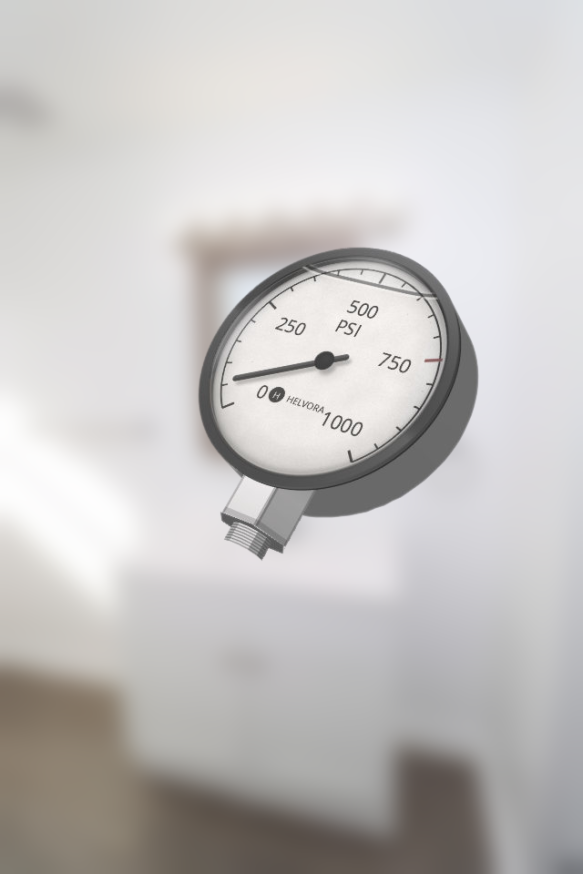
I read 50,psi
